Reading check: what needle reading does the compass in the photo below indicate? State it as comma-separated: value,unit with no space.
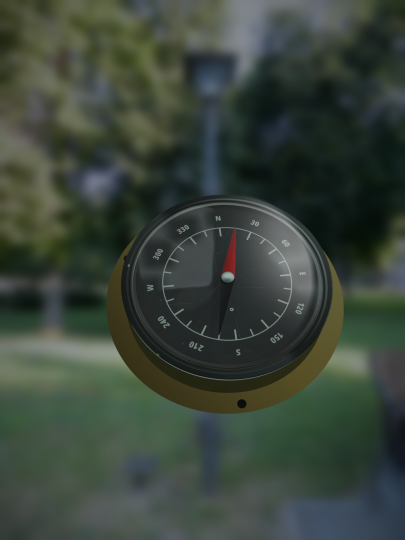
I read 15,°
